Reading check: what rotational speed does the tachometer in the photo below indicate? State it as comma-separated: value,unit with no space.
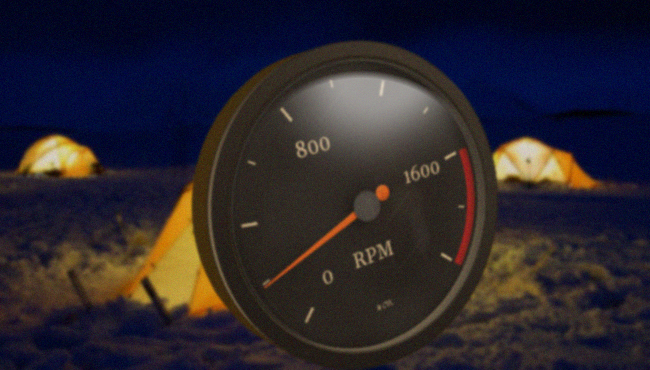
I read 200,rpm
